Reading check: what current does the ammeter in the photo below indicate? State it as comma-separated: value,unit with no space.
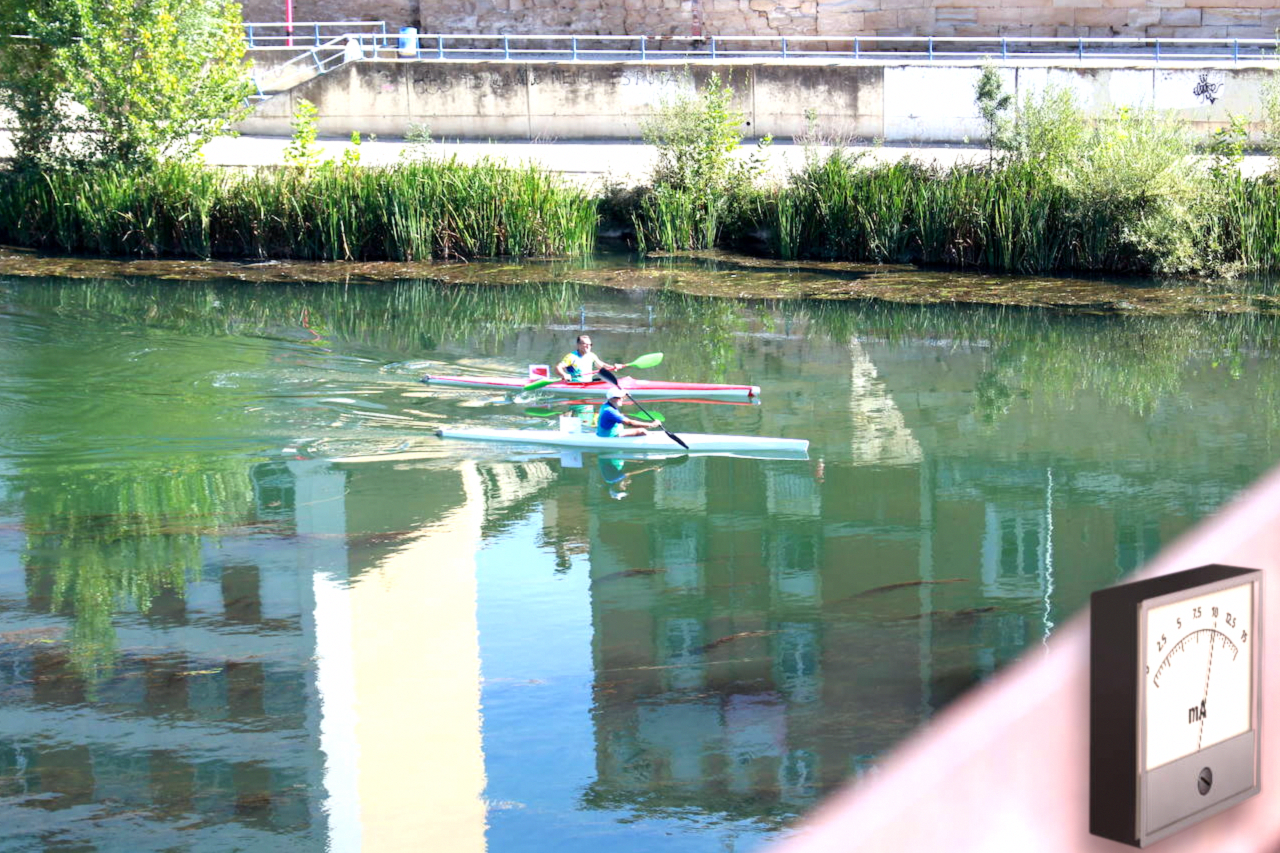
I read 10,mA
